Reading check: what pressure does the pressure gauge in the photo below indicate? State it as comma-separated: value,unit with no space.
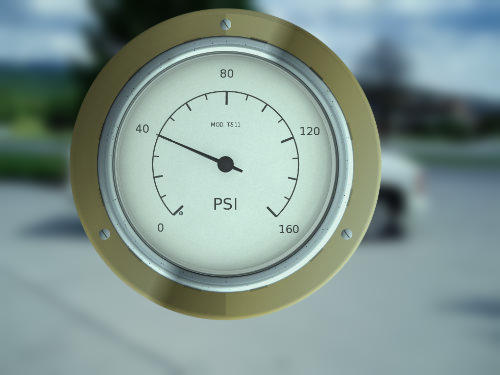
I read 40,psi
